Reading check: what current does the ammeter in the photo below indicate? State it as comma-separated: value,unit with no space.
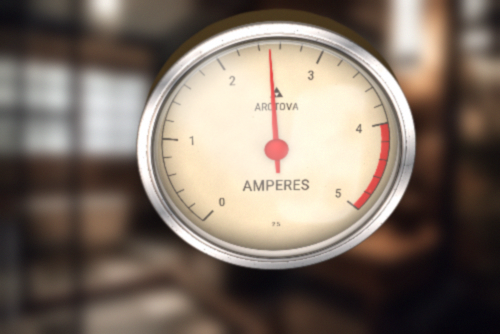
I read 2.5,A
